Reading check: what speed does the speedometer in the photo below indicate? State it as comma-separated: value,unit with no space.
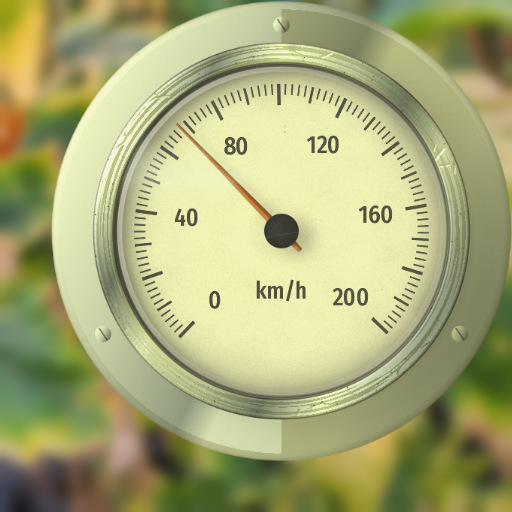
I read 68,km/h
